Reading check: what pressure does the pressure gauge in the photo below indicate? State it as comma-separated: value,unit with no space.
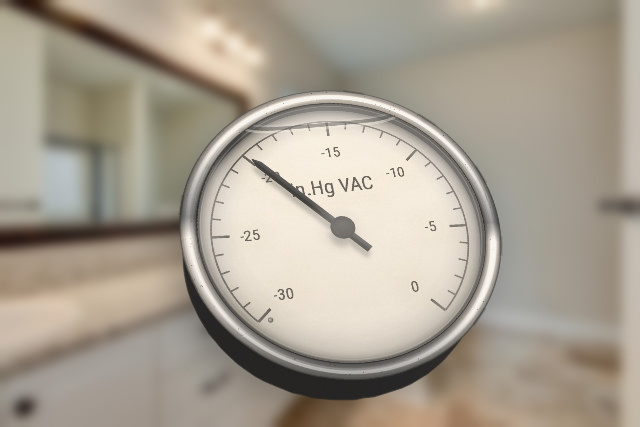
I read -20,inHg
